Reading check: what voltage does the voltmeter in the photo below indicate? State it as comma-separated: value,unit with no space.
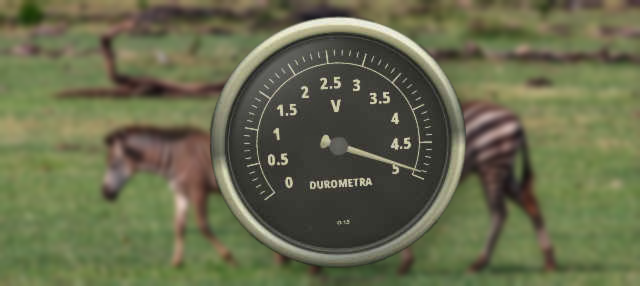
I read 4.9,V
